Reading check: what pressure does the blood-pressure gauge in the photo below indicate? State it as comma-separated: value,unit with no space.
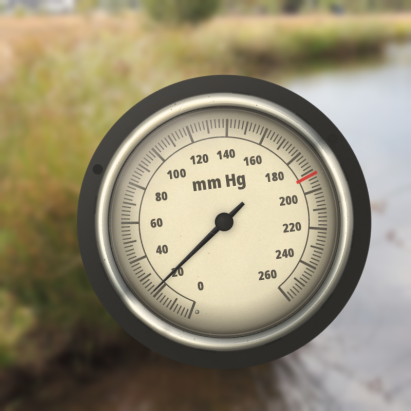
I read 22,mmHg
